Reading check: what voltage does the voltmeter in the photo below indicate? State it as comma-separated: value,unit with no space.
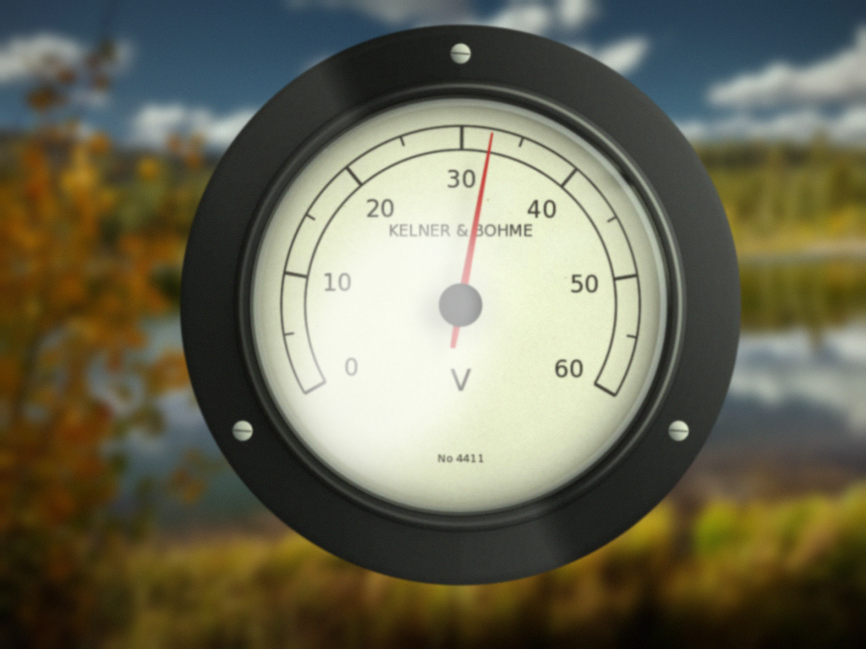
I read 32.5,V
